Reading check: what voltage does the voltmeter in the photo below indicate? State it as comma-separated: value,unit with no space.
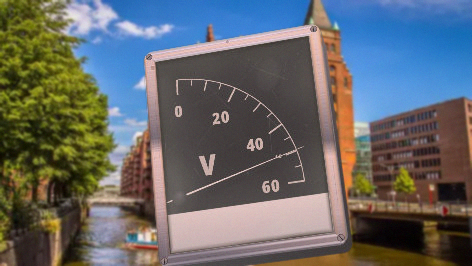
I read 50,V
